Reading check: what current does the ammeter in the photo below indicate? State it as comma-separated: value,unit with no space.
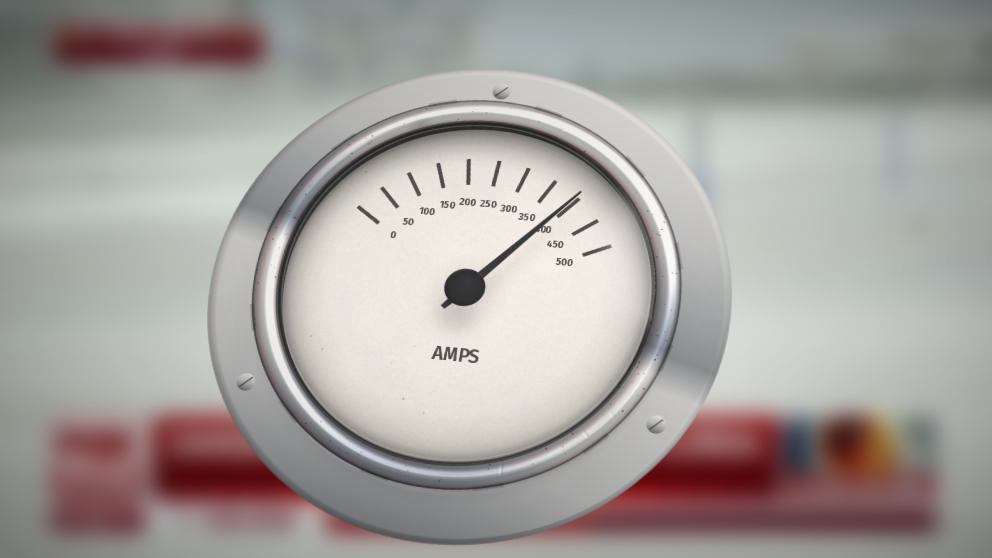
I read 400,A
